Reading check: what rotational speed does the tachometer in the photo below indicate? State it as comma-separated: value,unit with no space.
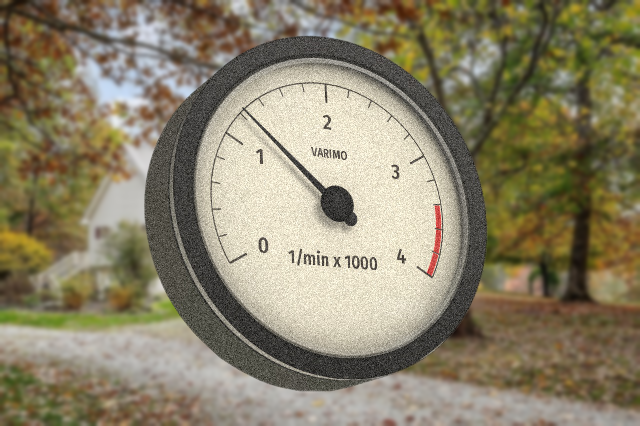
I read 1200,rpm
